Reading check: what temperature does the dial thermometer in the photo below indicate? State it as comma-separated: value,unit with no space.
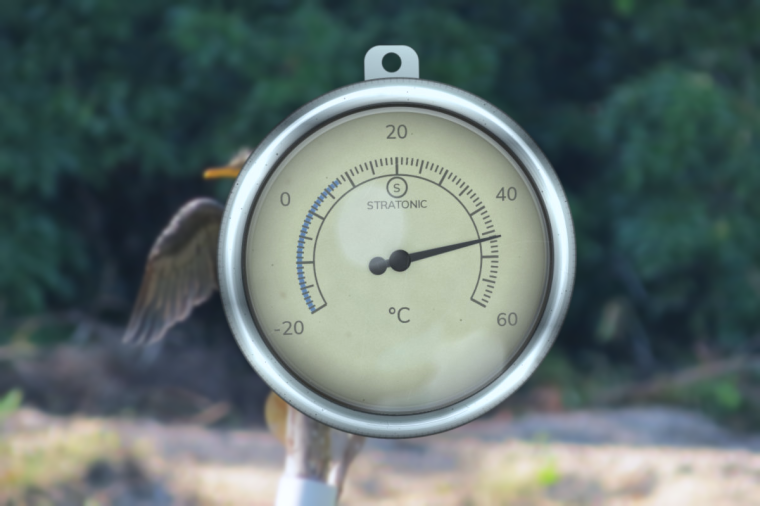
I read 46,°C
